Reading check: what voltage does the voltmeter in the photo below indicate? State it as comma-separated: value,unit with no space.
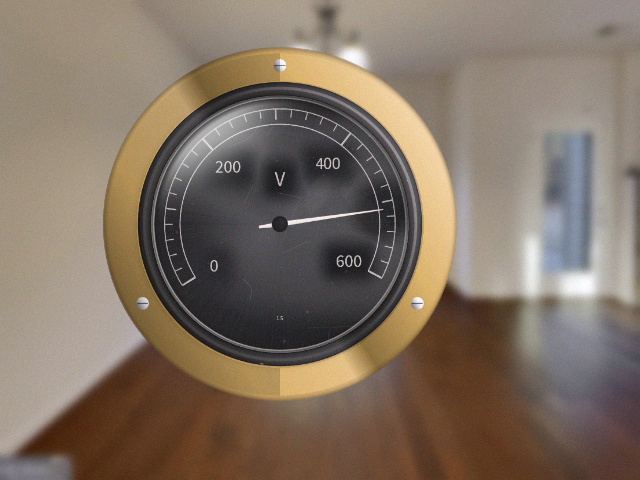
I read 510,V
